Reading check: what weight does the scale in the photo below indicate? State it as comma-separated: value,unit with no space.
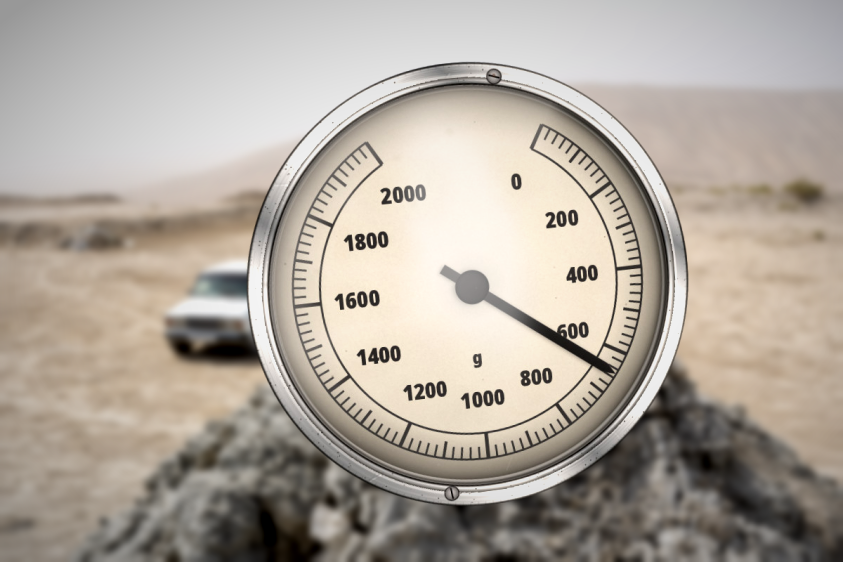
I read 650,g
